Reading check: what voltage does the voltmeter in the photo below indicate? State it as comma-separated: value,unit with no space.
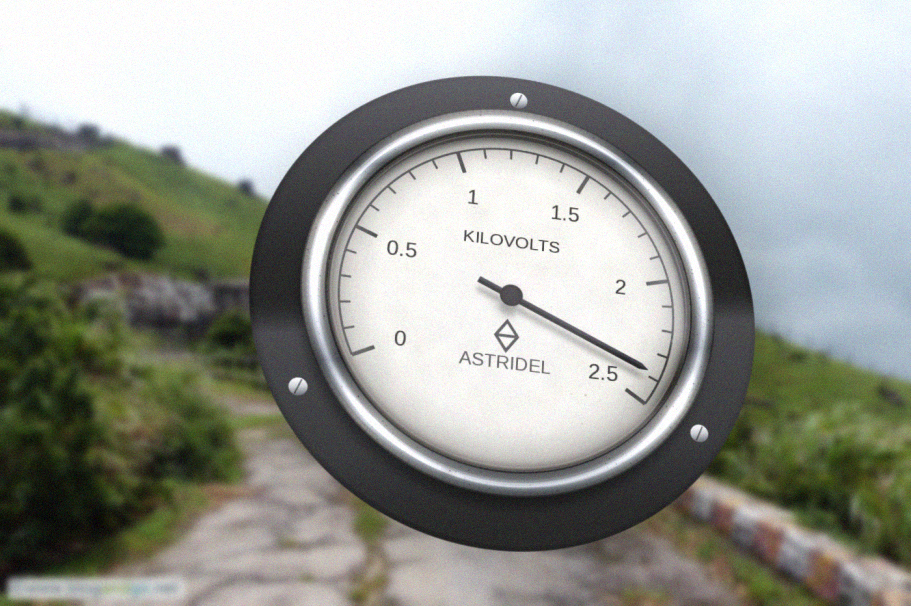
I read 2.4,kV
